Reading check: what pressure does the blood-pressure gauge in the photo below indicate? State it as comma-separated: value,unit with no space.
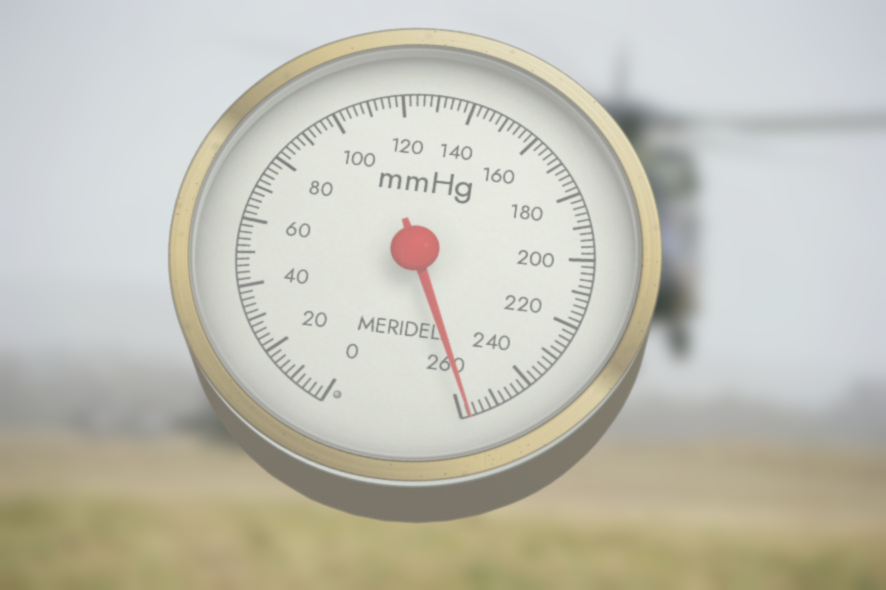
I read 258,mmHg
